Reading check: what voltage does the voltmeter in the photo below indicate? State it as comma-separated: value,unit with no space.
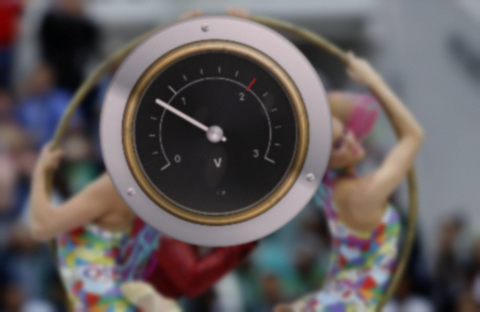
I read 0.8,V
